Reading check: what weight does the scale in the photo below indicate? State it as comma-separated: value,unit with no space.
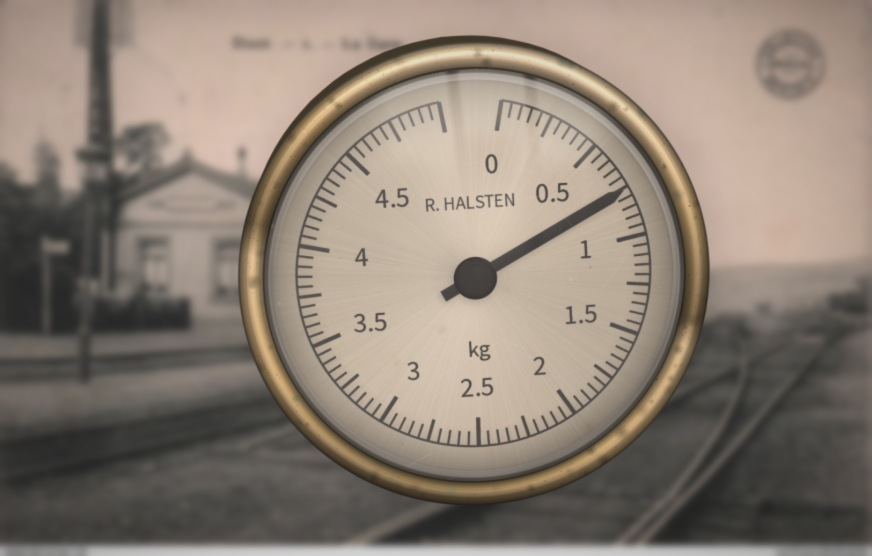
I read 0.75,kg
